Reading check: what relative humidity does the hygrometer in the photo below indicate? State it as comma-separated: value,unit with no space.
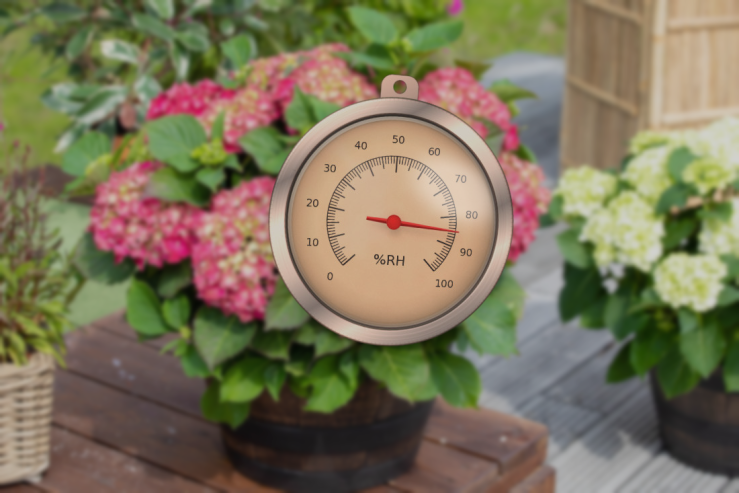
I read 85,%
